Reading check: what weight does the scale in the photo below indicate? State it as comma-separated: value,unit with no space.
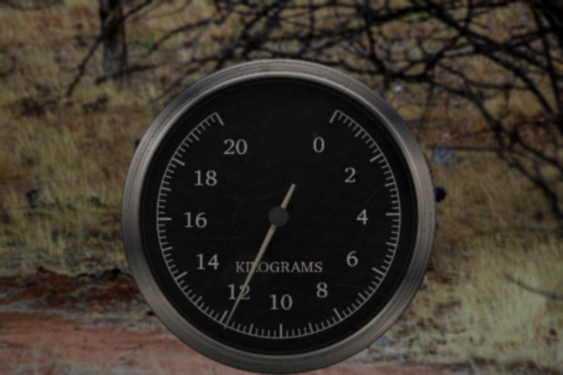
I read 11.8,kg
